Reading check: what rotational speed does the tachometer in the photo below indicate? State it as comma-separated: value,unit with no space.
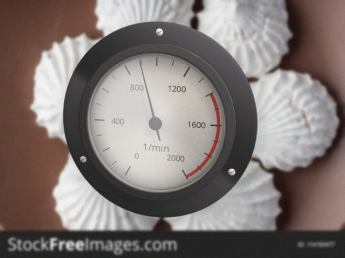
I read 900,rpm
